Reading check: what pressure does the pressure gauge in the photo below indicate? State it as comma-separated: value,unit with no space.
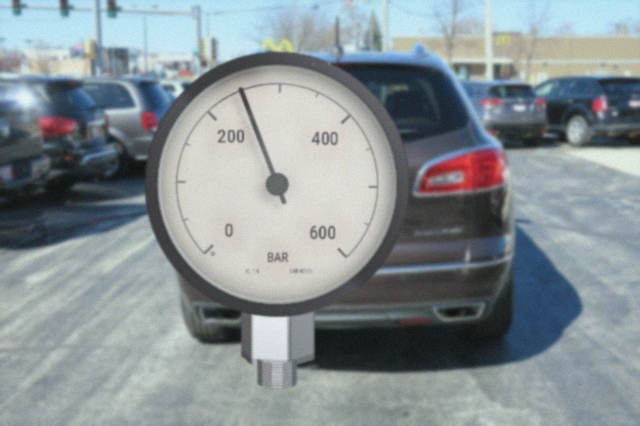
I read 250,bar
